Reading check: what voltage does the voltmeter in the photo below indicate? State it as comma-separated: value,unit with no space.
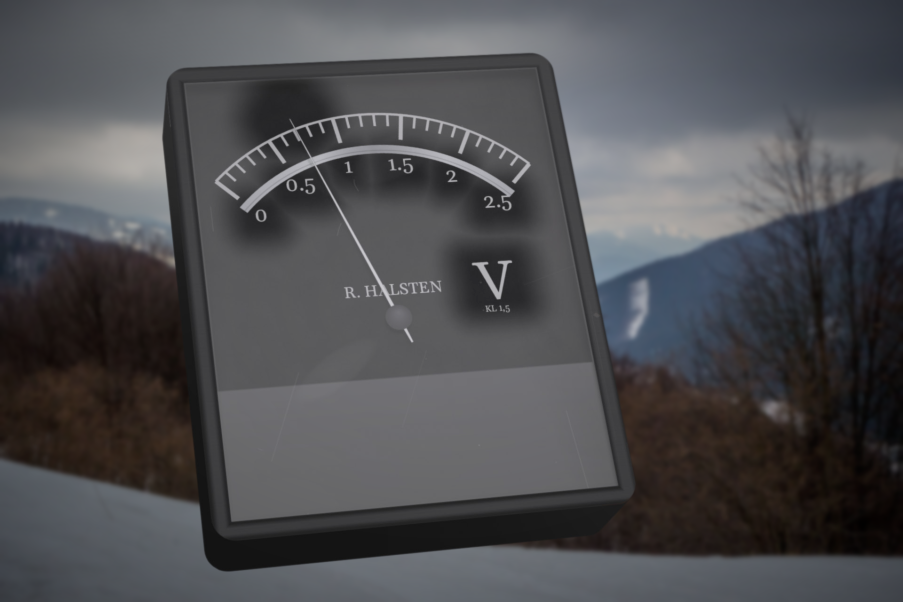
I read 0.7,V
